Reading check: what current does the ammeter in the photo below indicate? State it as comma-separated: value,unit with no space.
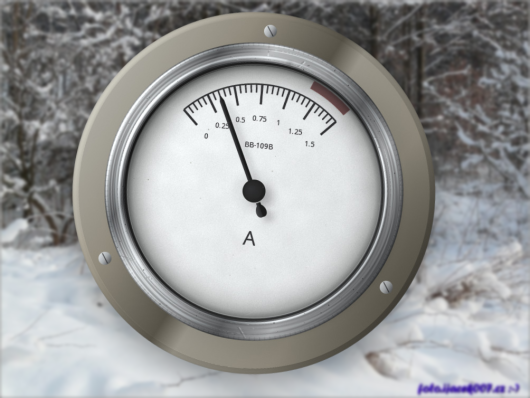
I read 0.35,A
